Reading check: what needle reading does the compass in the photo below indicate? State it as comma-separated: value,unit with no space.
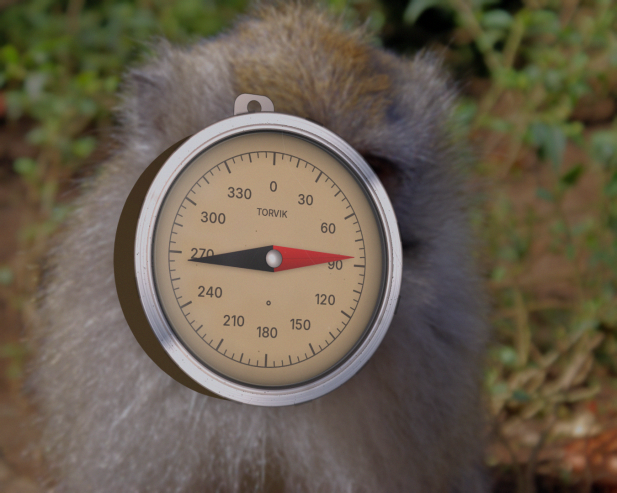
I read 85,°
